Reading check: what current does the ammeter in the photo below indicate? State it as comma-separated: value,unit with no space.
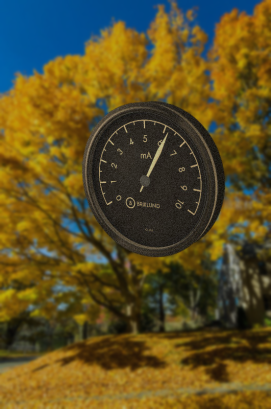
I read 6.25,mA
